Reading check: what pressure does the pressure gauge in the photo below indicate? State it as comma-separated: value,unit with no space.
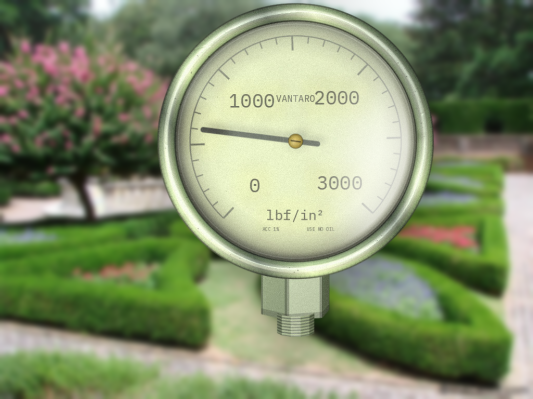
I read 600,psi
